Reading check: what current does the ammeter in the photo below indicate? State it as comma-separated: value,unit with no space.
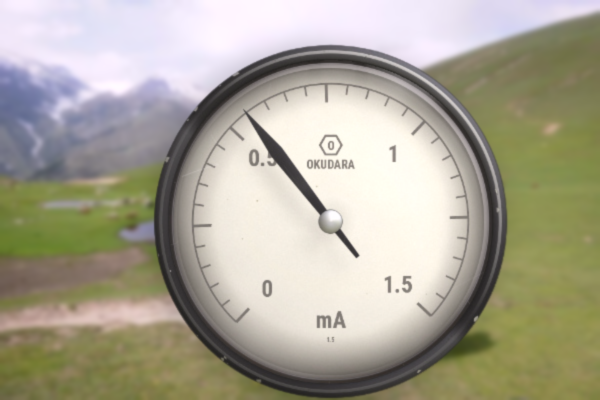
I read 0.55,mA
